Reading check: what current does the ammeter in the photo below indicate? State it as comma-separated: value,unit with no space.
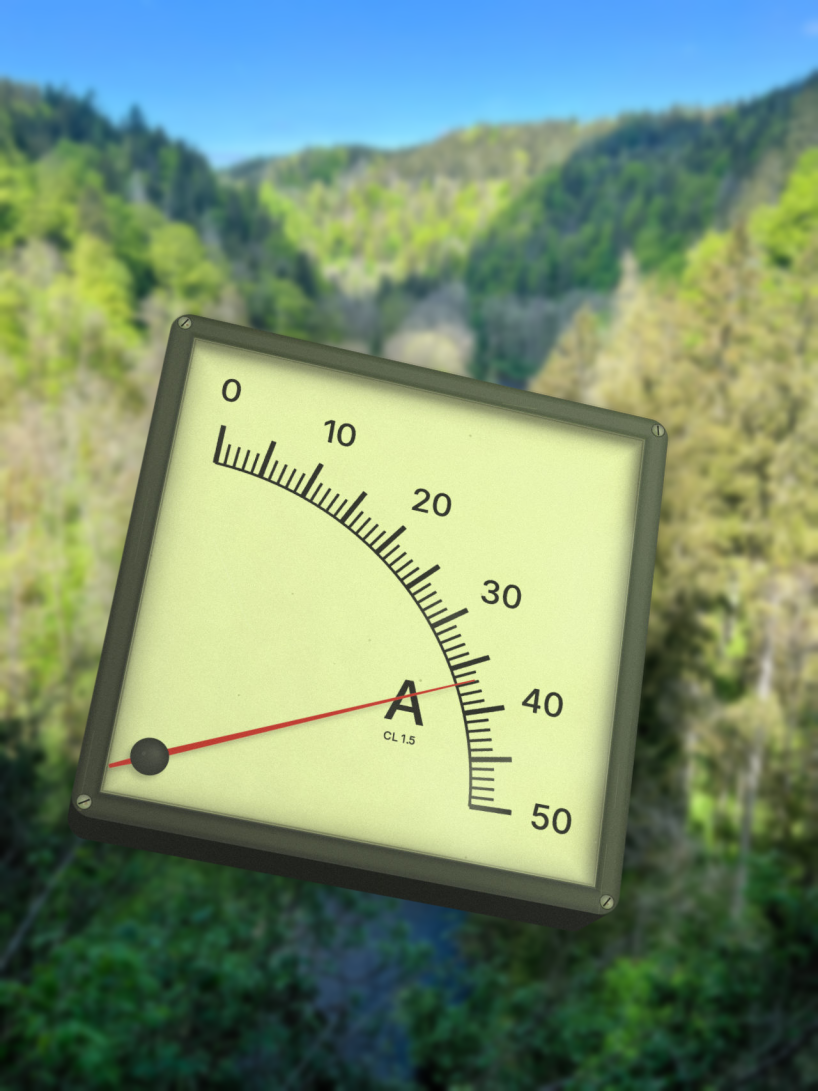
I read 37,A
